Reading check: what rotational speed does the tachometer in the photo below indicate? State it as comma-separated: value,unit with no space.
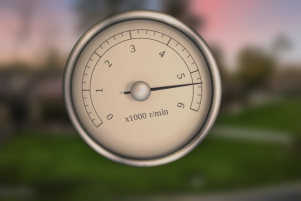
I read 5300,rpm
